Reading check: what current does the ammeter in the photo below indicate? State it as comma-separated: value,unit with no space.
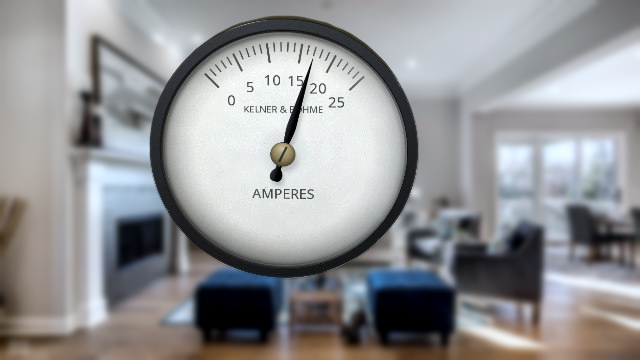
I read 17,A
